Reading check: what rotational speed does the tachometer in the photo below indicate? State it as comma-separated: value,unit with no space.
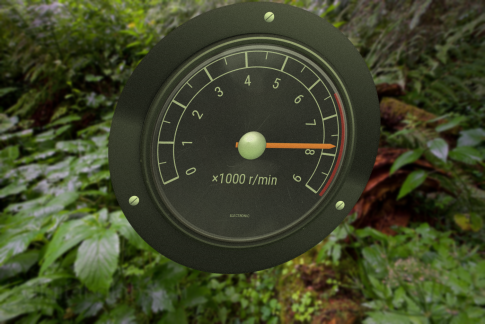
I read 7750,rpm
